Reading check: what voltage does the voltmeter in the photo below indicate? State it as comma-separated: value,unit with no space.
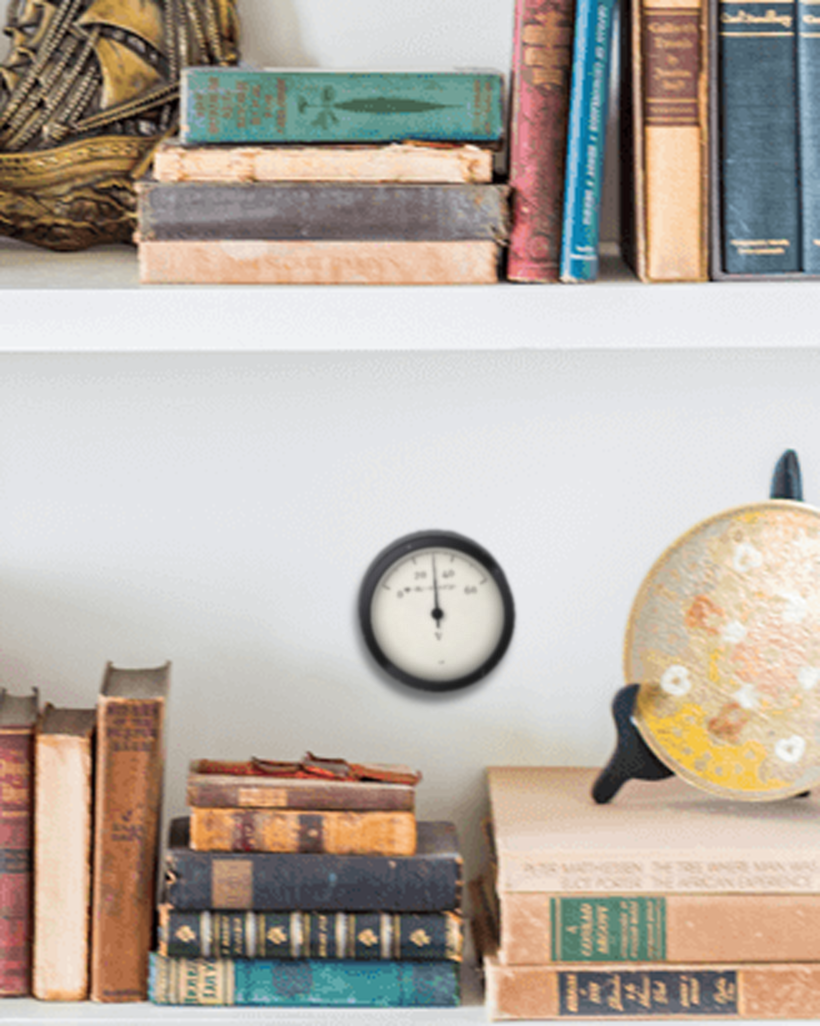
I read 30,V
